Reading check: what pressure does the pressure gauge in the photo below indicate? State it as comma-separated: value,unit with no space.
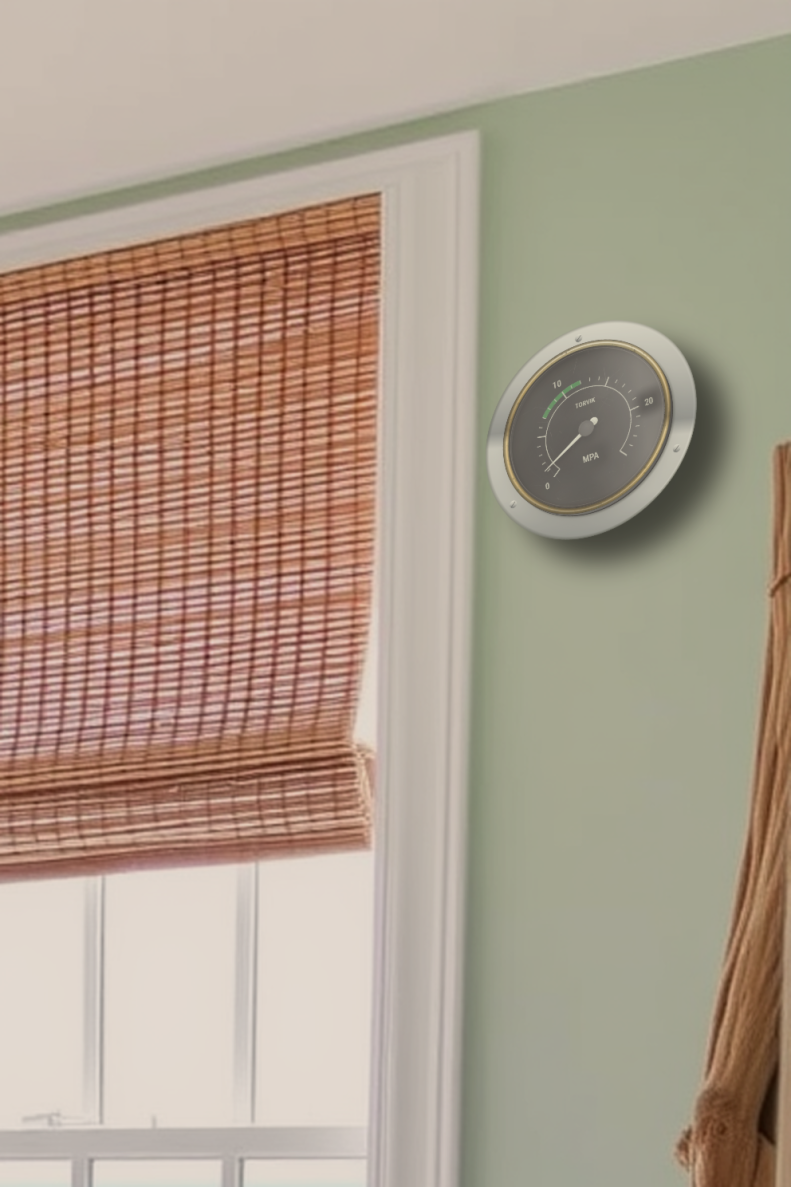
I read 1,MPa
